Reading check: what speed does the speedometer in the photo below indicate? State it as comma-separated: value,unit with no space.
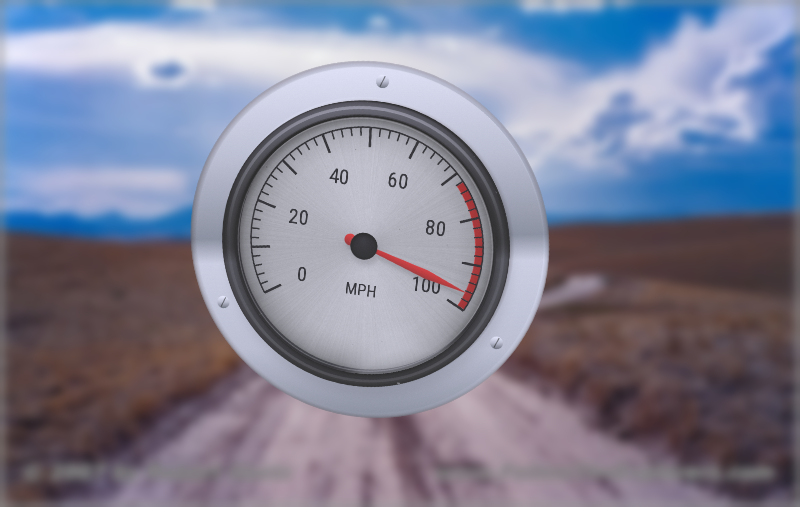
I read 96,mph
